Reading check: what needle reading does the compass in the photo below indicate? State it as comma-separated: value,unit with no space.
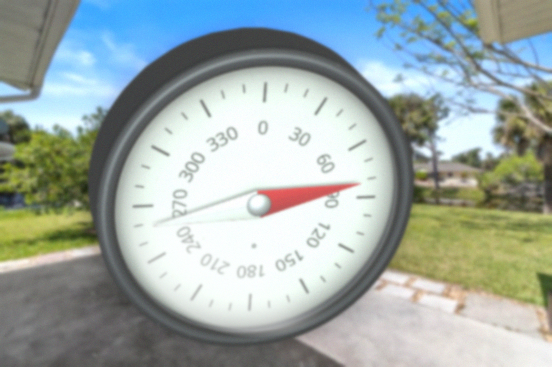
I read 80,°
